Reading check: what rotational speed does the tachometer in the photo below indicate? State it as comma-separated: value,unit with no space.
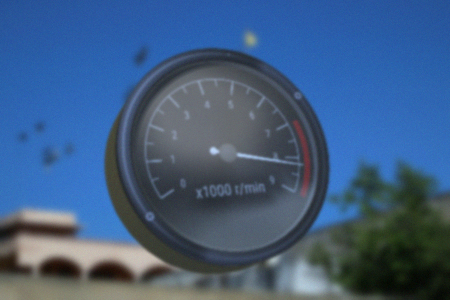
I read 8250,rpm
